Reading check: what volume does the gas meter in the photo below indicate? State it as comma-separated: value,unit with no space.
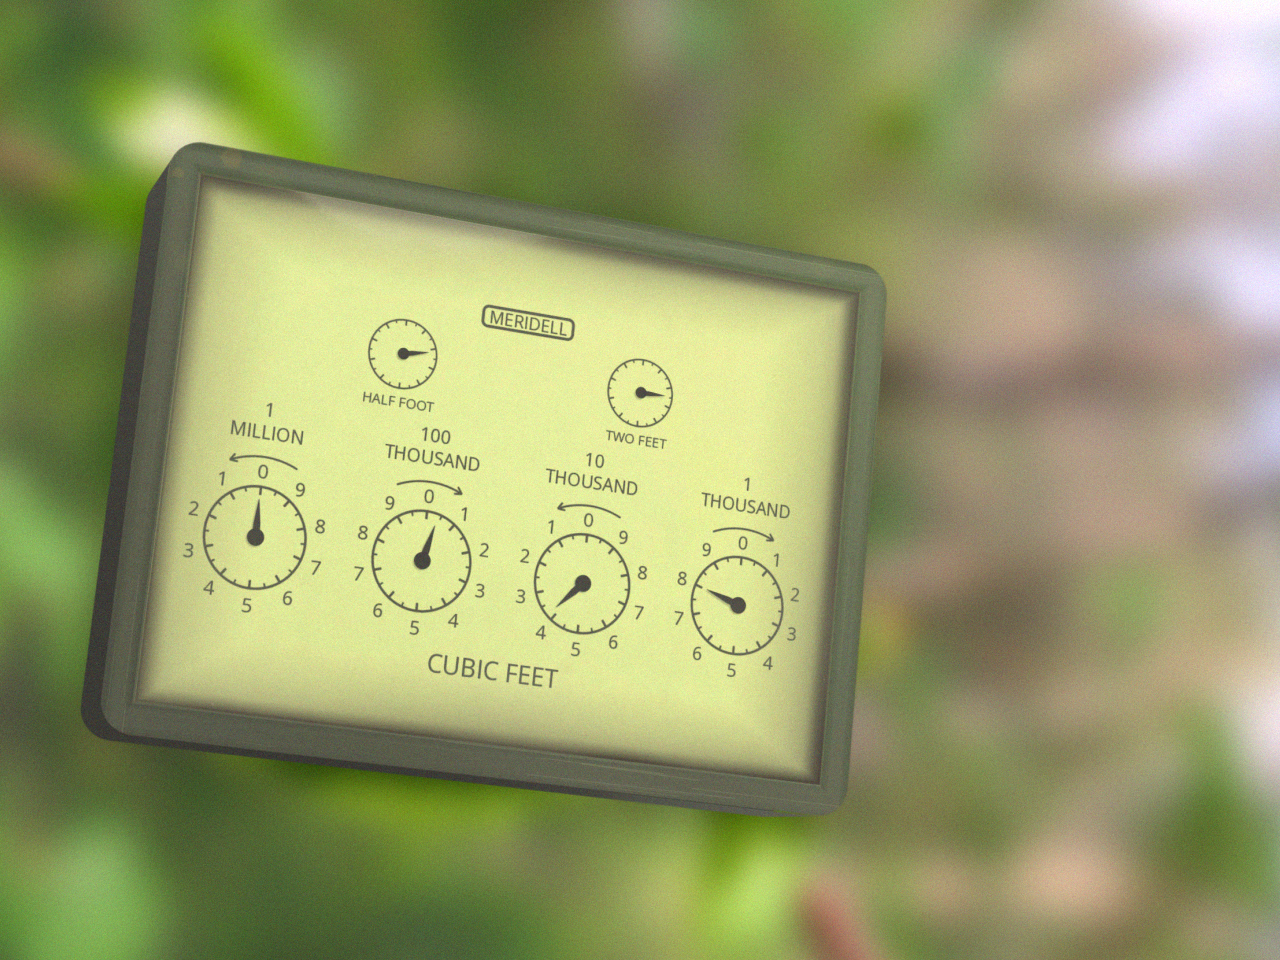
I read 3800,ft³
